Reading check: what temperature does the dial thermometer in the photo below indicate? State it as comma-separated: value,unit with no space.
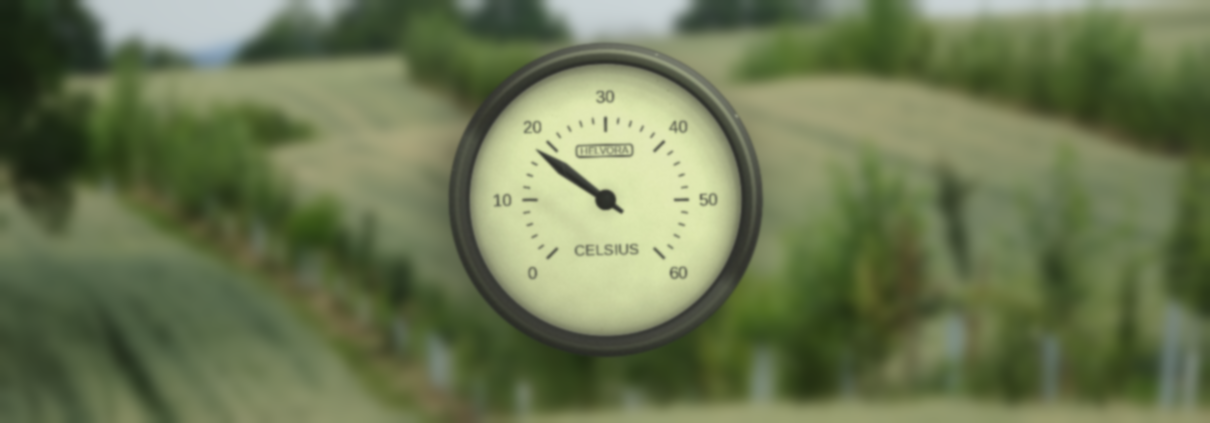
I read 18,°C
